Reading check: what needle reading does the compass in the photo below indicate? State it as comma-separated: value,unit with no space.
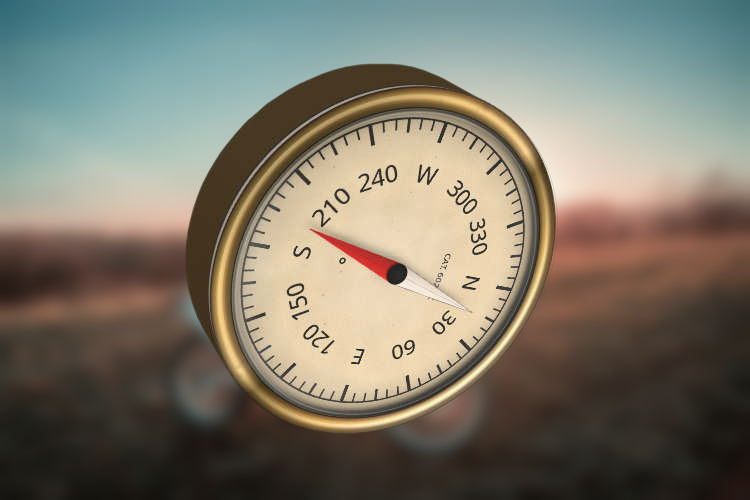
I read 195,°
